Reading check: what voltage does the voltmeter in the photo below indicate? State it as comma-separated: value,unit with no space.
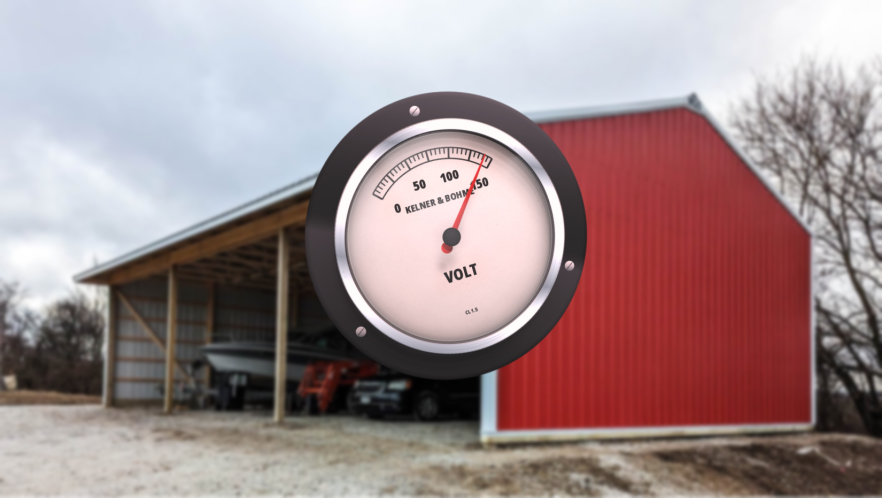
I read 140,V
